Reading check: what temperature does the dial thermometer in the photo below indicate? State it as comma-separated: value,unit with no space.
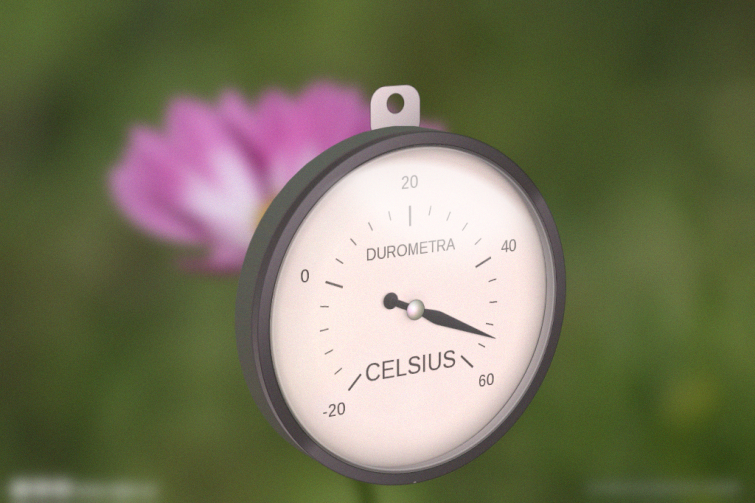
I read 54,°C
